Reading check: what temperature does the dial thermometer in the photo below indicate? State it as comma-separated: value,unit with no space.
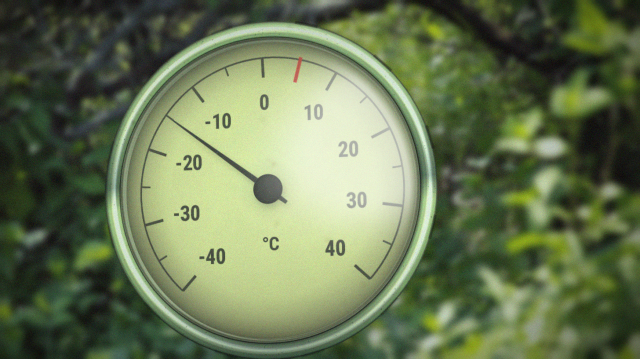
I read -15,°C
